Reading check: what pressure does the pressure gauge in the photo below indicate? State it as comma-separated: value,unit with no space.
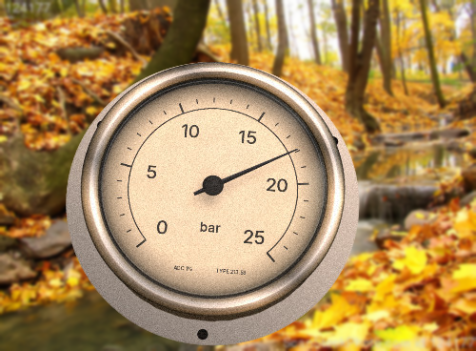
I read 18,bar
